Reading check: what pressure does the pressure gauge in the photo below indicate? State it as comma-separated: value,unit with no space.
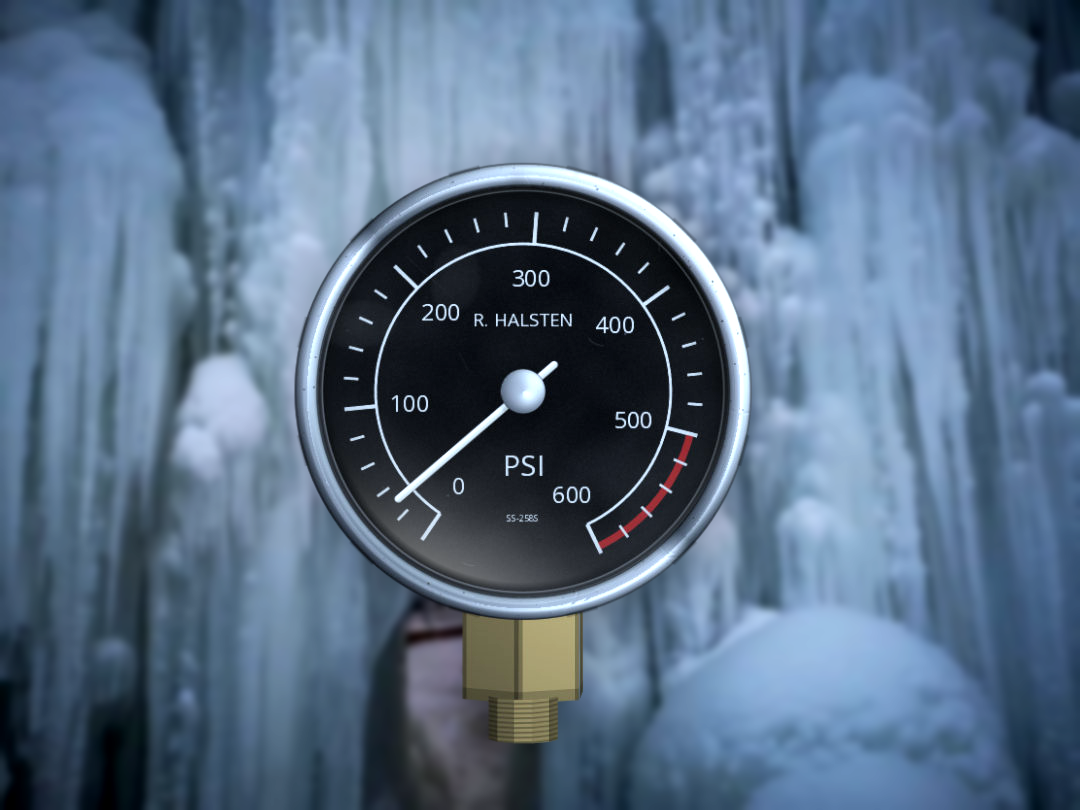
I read 30,psi
